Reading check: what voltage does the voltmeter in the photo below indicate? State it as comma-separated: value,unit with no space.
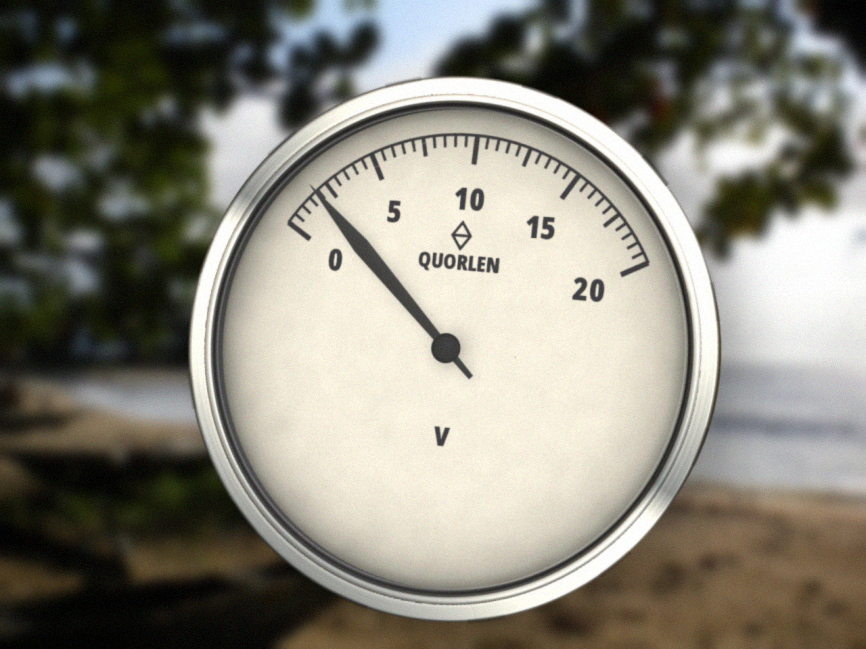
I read 2,V
